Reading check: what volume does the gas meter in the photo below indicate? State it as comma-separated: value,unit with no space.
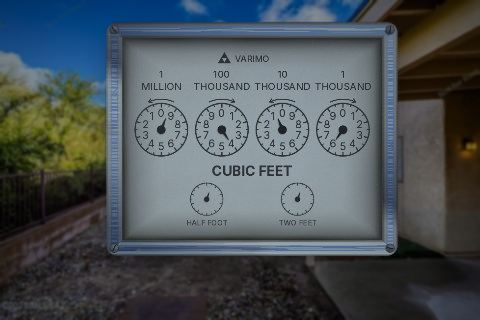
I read 940600,ft³
